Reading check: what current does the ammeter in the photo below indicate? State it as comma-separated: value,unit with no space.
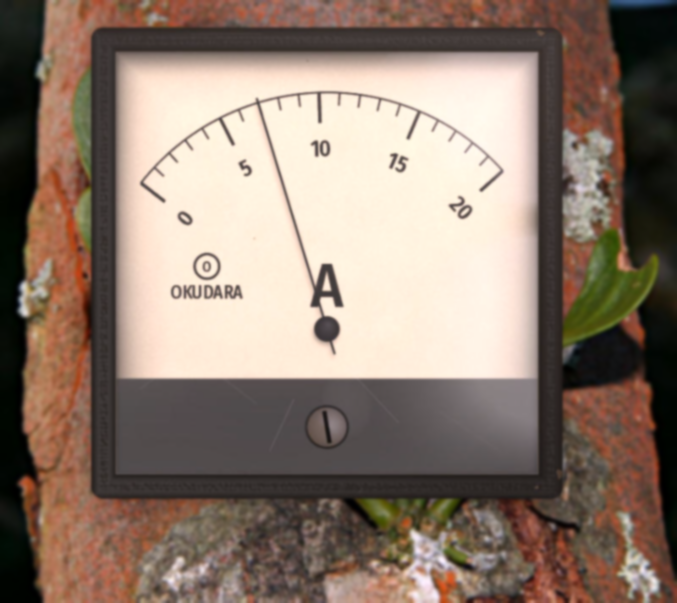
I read 7,A
